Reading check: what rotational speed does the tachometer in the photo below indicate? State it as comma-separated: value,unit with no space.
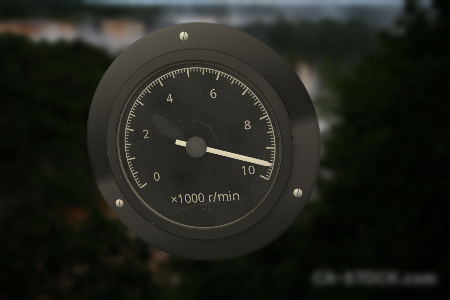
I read 9500,rpm
